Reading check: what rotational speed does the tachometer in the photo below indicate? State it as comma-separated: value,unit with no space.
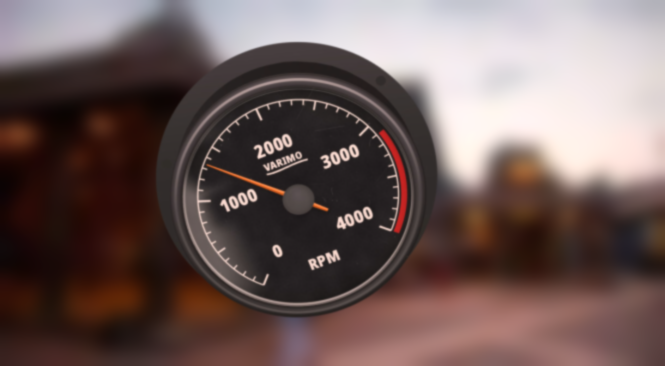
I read 1350,rpm
